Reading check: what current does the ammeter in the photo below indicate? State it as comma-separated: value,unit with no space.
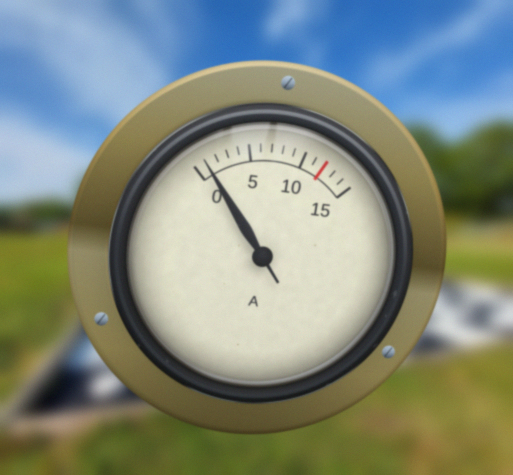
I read 1,A
